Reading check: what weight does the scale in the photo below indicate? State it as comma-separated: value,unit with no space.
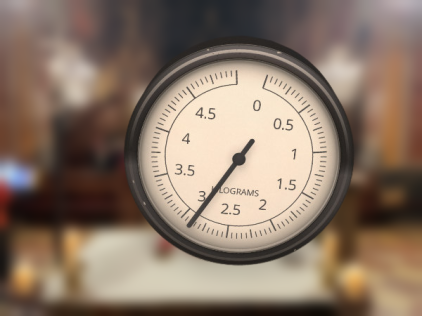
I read 2.9,kg
